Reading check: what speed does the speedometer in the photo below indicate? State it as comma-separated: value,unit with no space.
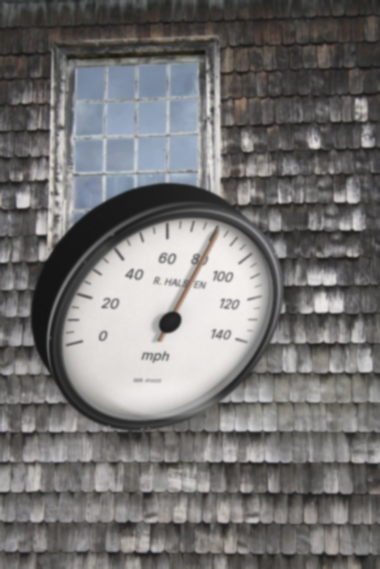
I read 80,mph
